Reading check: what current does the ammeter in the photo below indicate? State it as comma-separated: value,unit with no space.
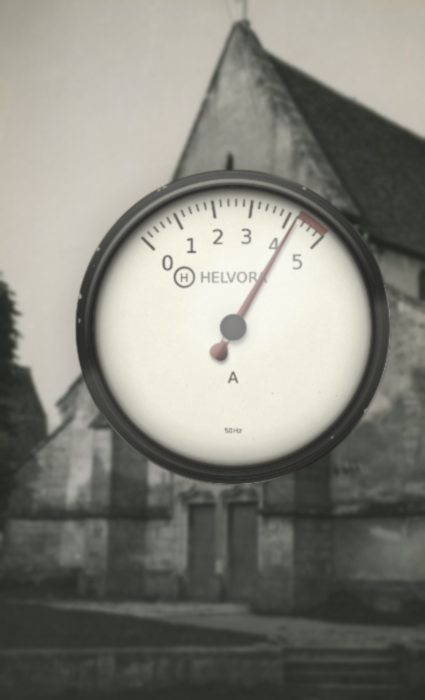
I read 4.2,A
